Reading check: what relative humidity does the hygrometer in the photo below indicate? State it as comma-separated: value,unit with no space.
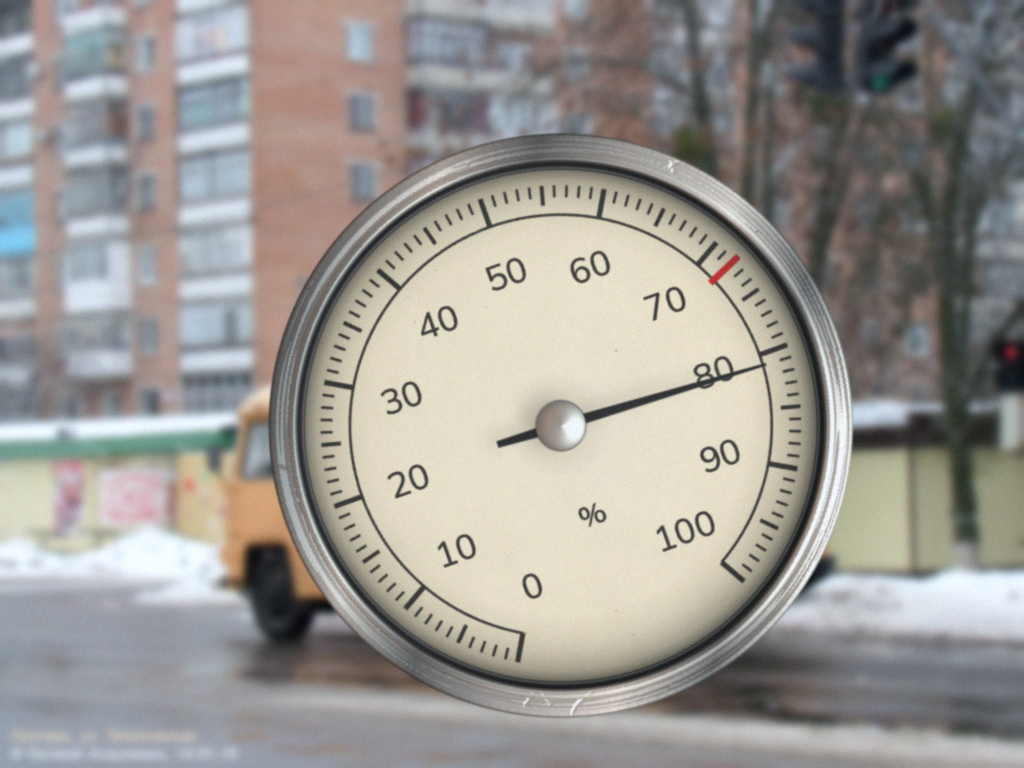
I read 81,%
